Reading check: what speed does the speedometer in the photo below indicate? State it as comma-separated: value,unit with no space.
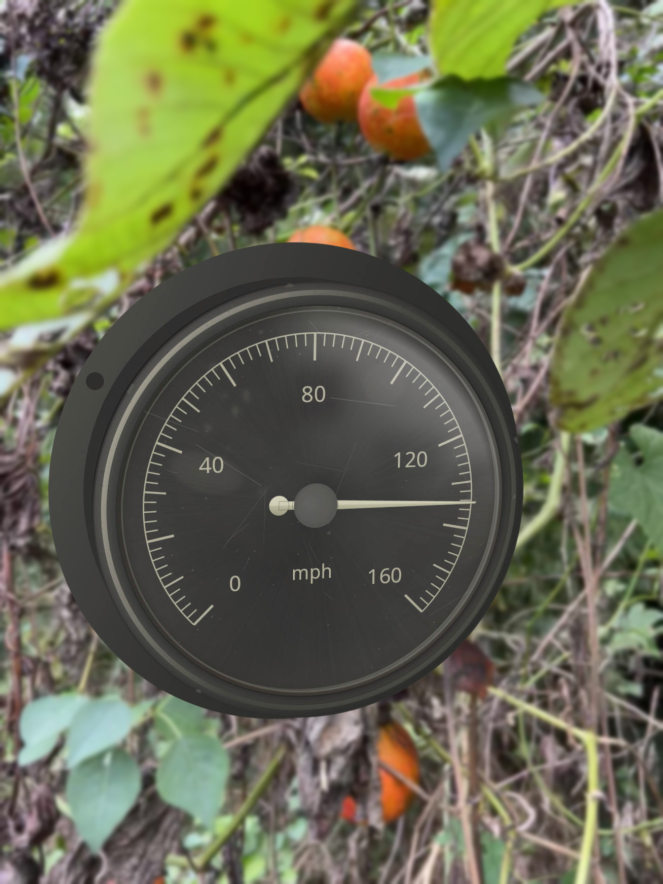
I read 134,mph
